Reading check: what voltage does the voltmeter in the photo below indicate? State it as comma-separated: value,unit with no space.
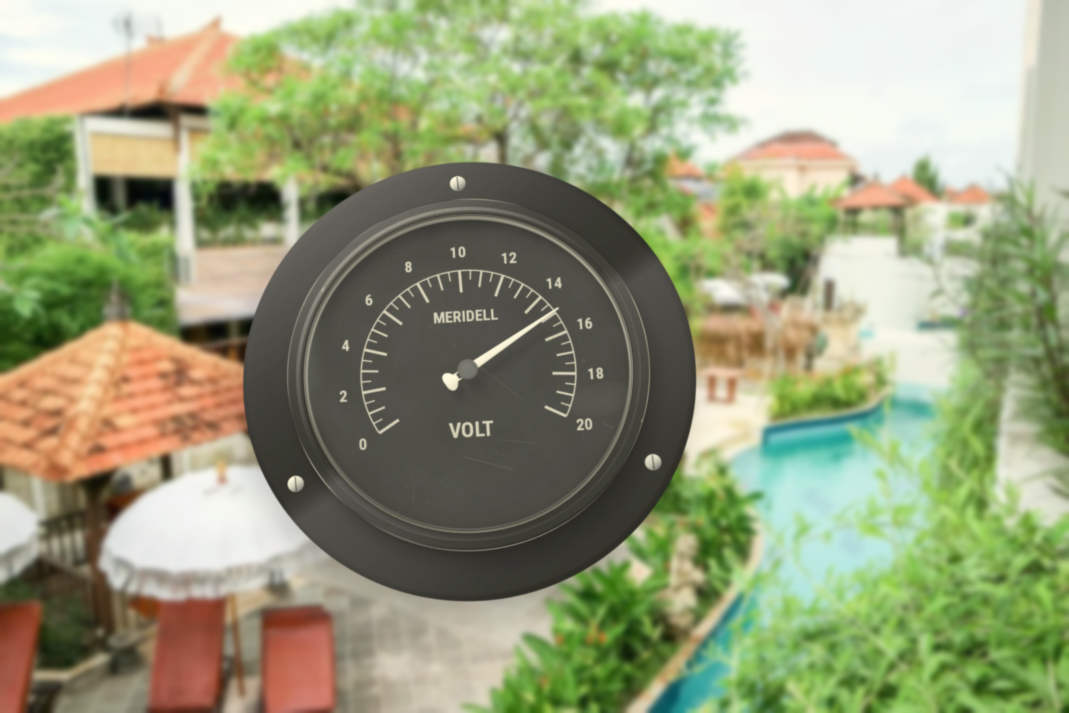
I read 15,V
